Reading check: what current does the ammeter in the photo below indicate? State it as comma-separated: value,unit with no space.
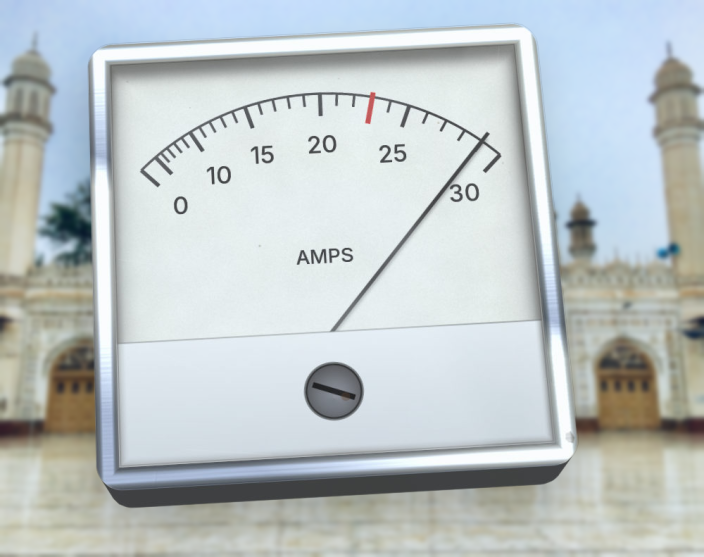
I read 29,A
